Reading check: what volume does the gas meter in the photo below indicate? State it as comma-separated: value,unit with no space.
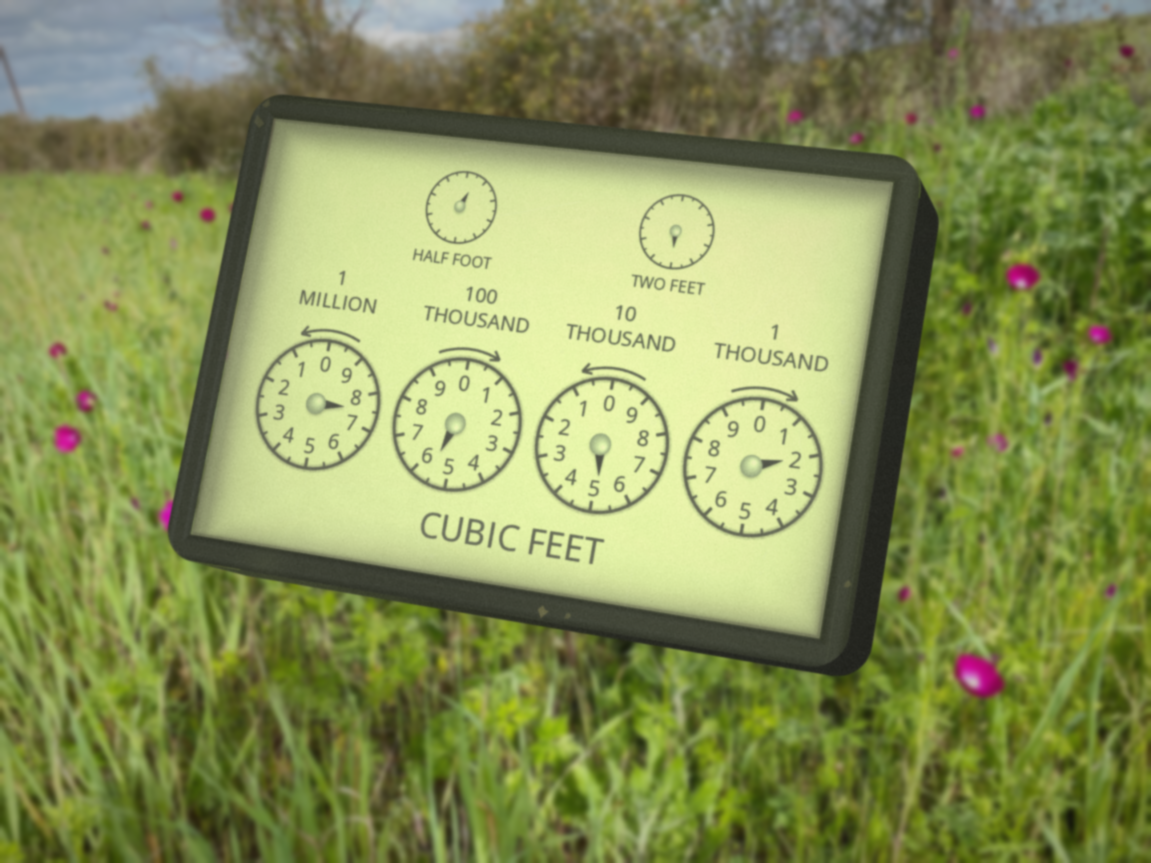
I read 755200,ft³
